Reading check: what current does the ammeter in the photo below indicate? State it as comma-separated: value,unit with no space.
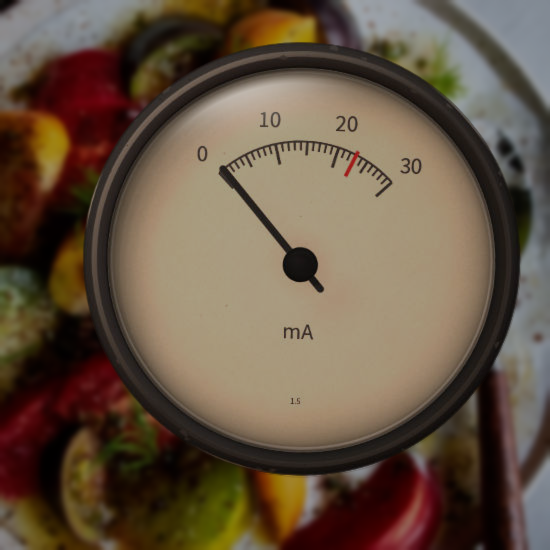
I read 1,mA
